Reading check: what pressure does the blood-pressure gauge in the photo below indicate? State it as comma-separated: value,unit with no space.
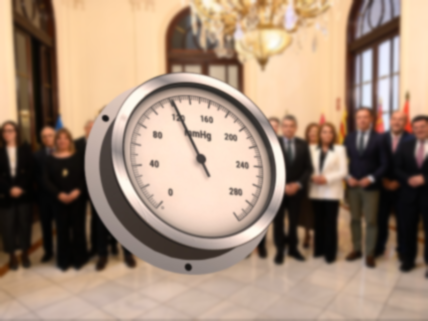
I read 120,mmHg
